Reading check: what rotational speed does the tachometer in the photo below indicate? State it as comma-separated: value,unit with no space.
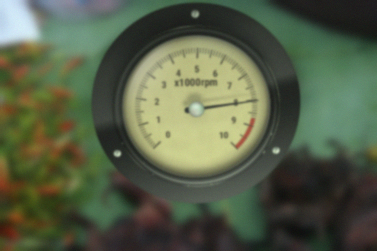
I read 8000,rpm
